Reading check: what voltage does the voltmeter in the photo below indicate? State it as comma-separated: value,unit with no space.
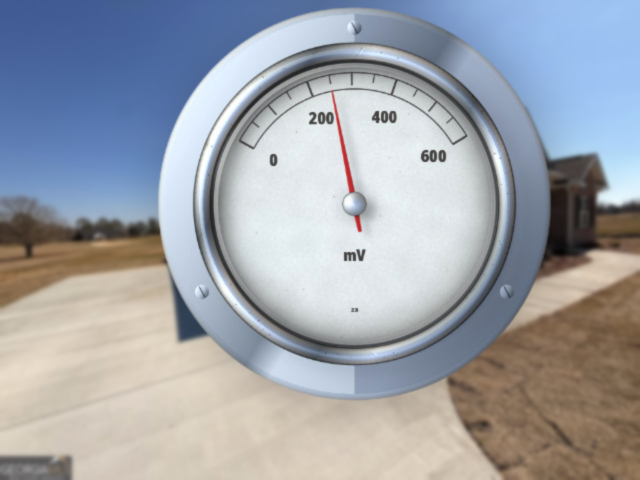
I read 250,mV
